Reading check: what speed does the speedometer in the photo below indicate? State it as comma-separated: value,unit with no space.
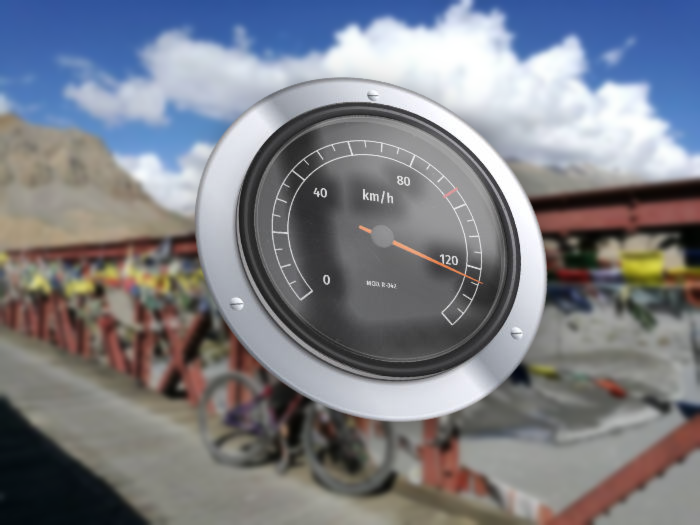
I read 125,km/h
